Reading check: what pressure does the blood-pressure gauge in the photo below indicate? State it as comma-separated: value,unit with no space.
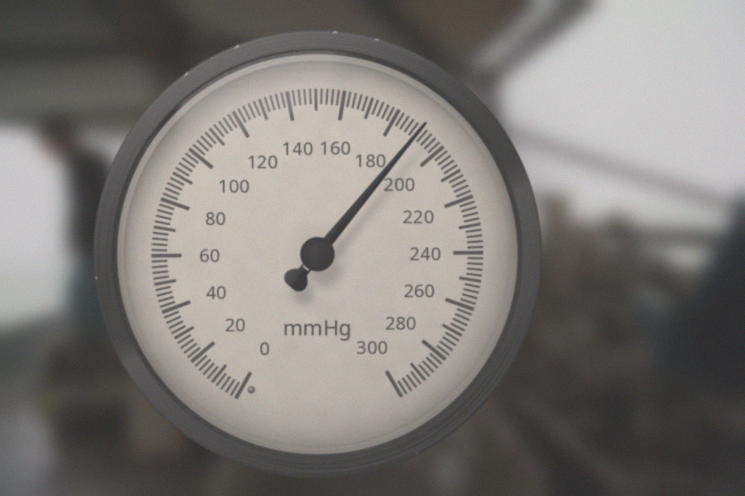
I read 190,mmHg
